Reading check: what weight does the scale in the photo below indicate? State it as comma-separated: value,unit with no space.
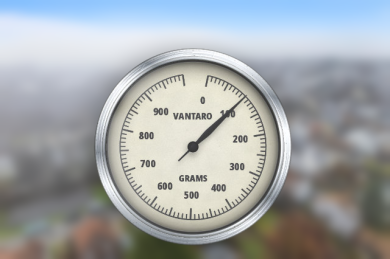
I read 100,g
